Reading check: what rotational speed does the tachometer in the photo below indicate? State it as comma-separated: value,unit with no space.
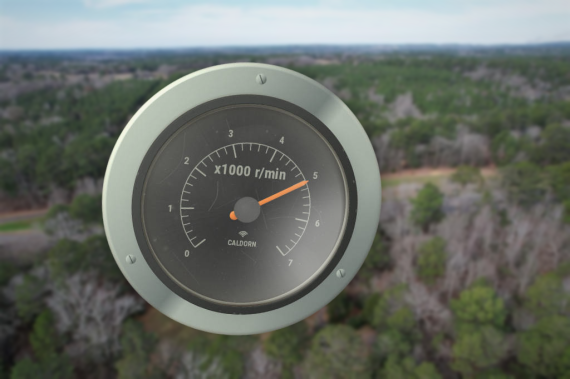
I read 5000,rpm
